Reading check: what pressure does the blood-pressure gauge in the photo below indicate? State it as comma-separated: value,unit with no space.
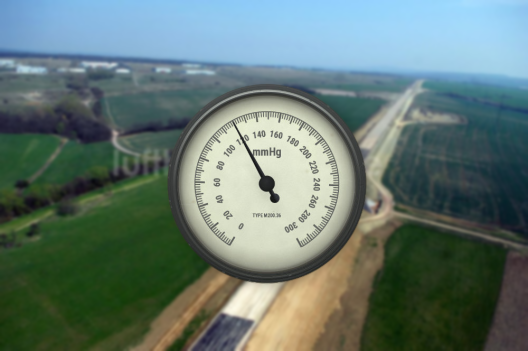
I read 120,mmHg
